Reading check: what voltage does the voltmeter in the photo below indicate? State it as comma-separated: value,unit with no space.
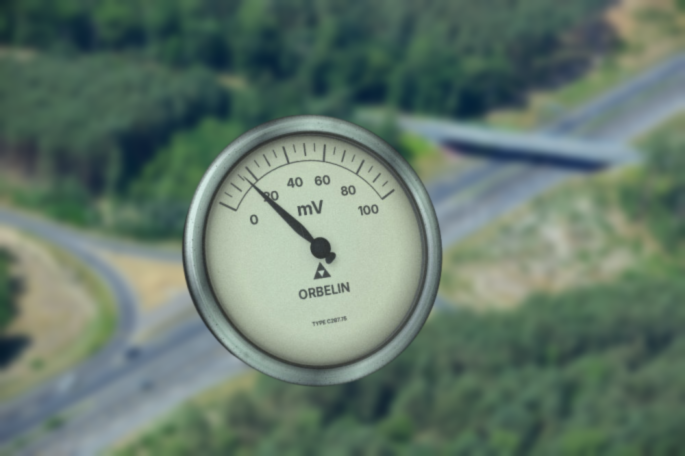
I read 15,mV
